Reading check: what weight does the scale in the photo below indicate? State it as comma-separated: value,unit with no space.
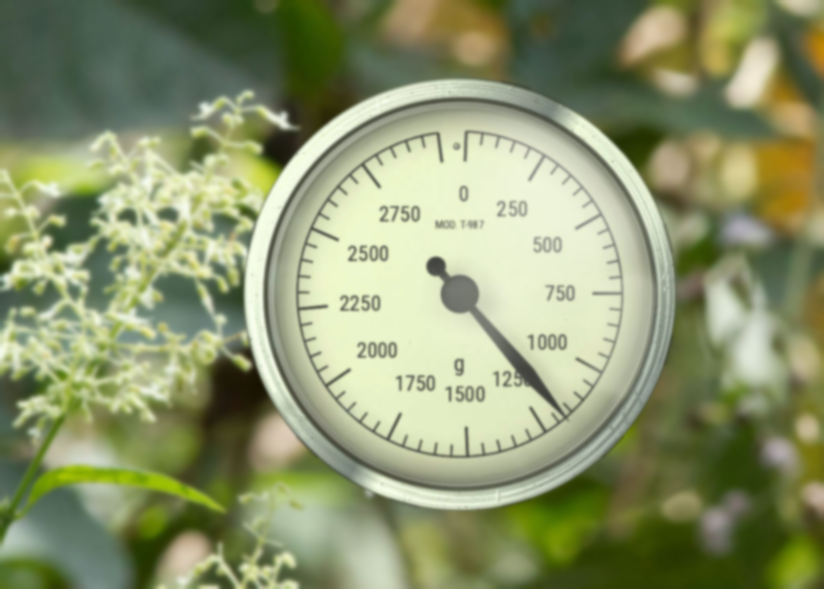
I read 1175,g
